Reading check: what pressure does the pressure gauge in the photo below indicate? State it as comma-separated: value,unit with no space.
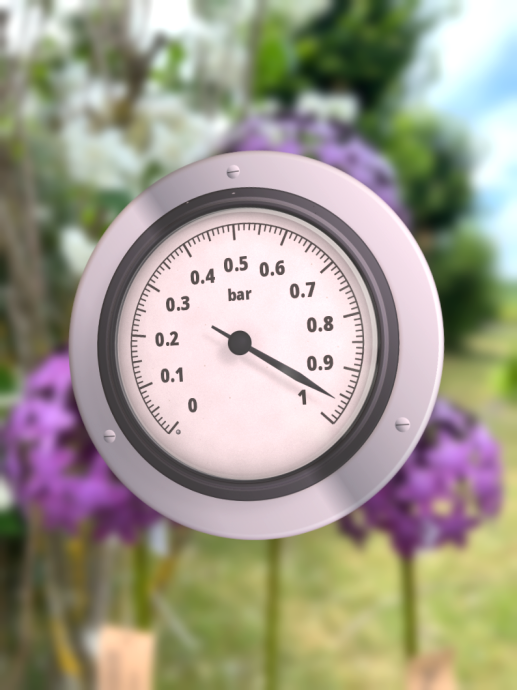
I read 0.96,bar
